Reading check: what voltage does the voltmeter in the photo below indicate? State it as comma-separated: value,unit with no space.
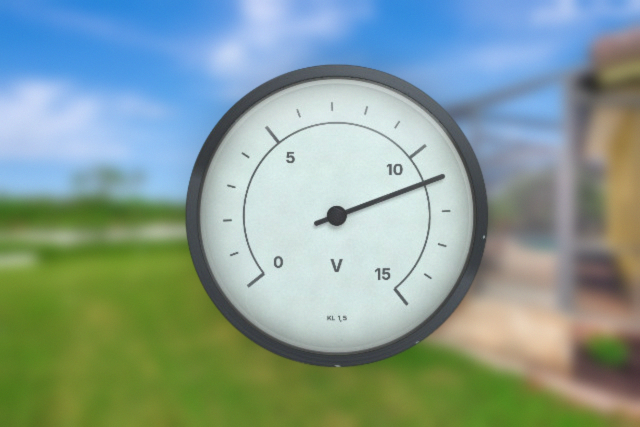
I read 11,V
